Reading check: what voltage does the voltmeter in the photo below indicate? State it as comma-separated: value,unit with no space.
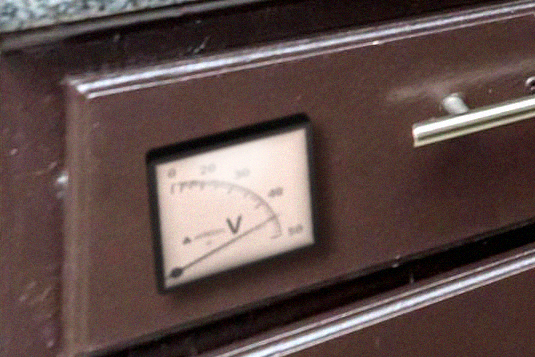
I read 45,V
